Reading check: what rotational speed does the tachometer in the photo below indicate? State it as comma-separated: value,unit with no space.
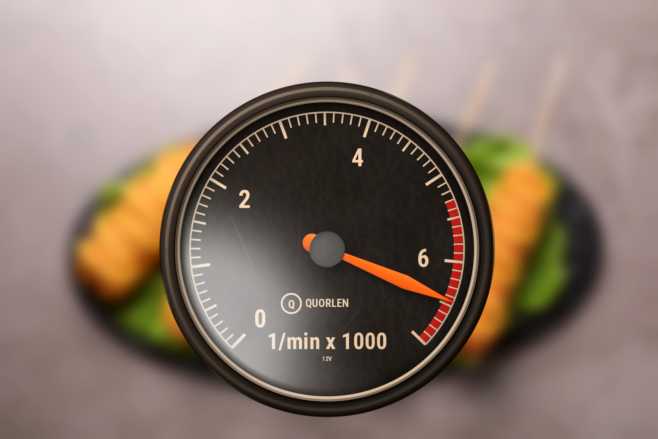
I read 6450,rpm
